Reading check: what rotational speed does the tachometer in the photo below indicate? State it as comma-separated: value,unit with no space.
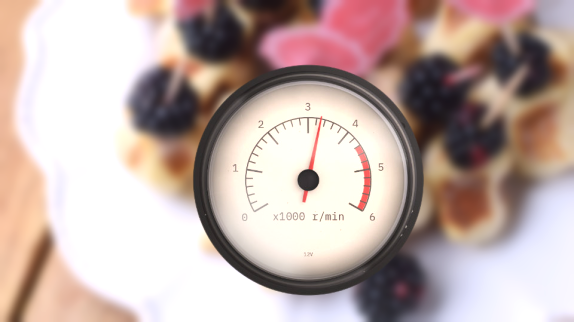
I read 3300,rpm
